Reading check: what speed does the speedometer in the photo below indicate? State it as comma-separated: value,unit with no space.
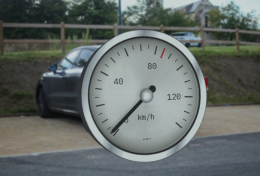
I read 2.5,km/h
